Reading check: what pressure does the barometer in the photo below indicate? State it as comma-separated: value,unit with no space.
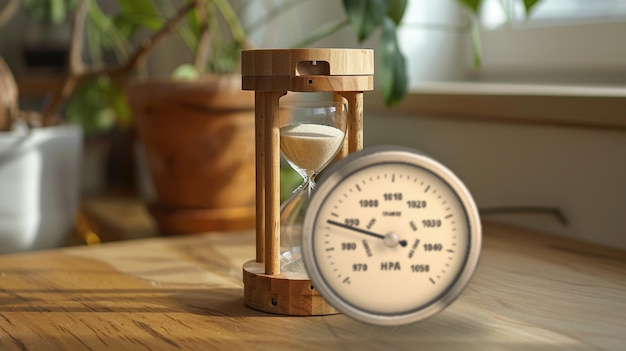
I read 988,hPa
